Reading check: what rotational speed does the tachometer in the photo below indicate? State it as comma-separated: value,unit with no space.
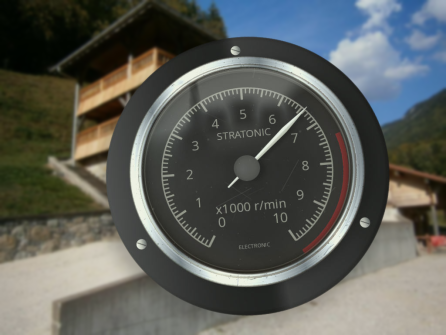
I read 6600,rpm
